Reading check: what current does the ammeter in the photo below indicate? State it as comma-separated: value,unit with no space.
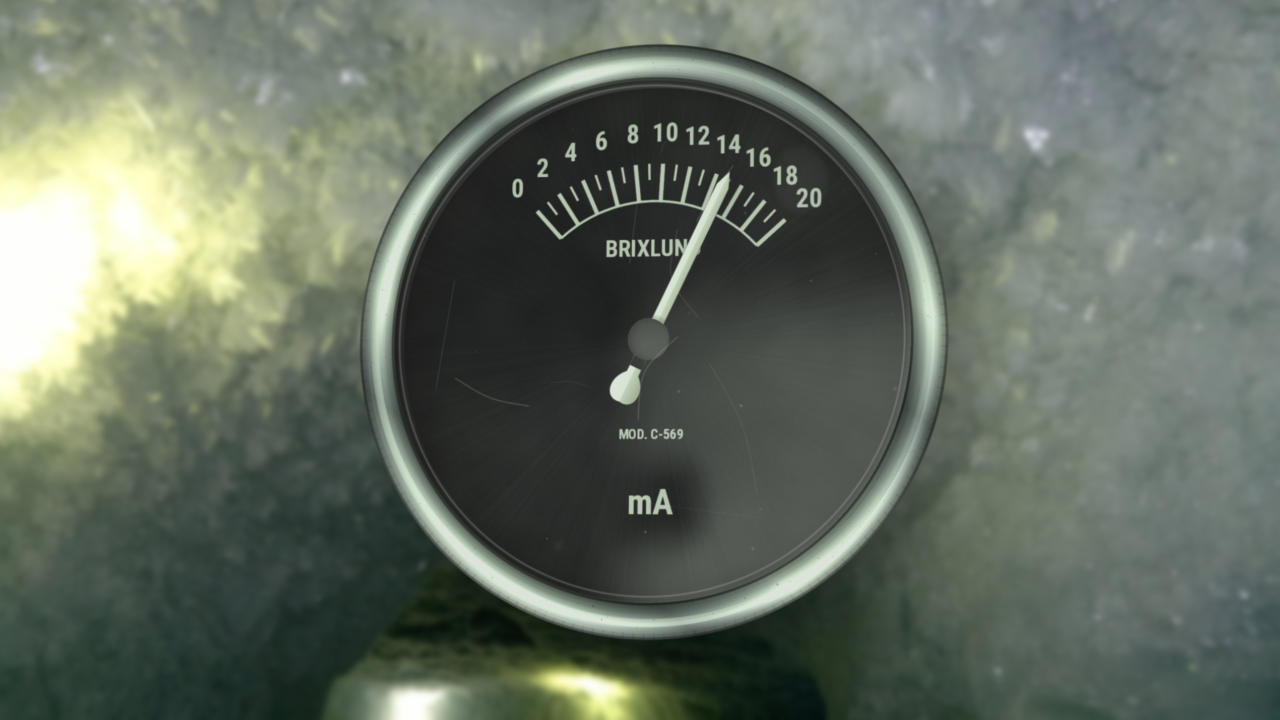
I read 15,mA
